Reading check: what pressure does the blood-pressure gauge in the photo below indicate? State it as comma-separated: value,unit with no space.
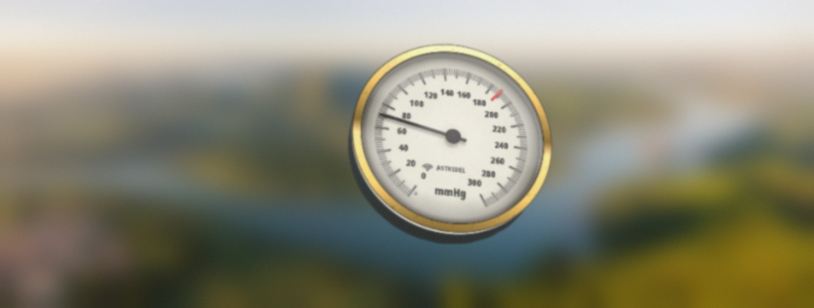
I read 70,mmHg
